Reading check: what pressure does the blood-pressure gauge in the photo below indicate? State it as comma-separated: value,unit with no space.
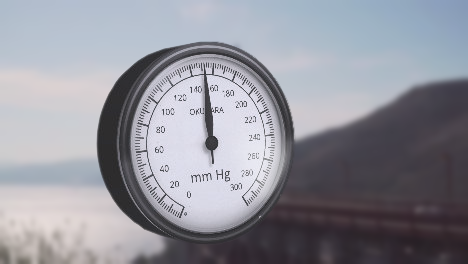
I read 150,mmHg
